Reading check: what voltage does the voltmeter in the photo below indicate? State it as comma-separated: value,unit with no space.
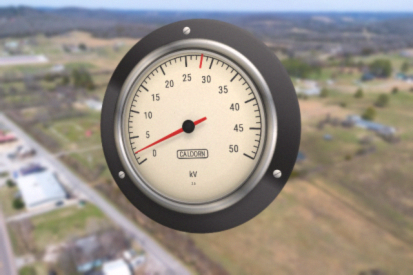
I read 2,kV
